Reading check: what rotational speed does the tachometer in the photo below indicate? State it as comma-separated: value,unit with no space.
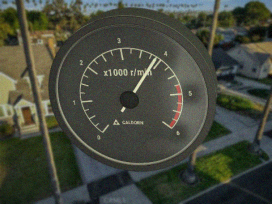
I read 3875,rpm
